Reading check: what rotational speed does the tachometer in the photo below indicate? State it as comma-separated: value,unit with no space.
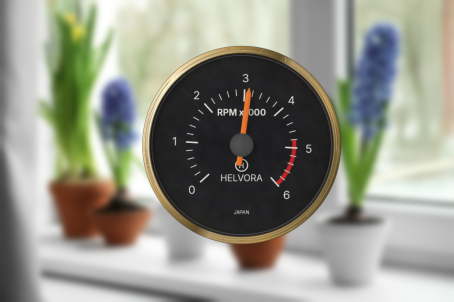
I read 3100,rpm
